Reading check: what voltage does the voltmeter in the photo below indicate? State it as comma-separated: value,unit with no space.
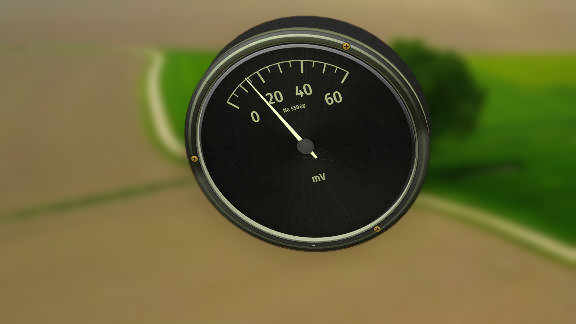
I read 15,mV
